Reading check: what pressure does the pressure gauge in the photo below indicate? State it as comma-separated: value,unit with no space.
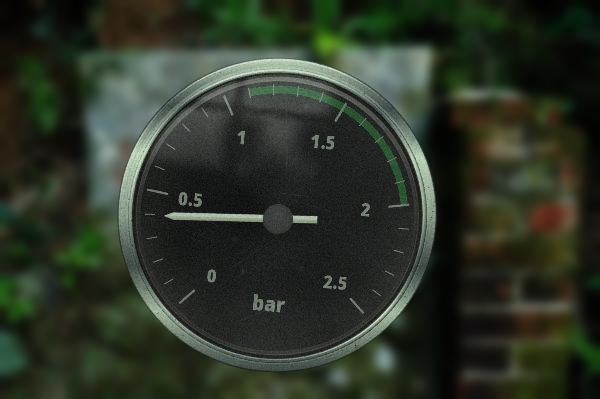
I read 0.4,bar
